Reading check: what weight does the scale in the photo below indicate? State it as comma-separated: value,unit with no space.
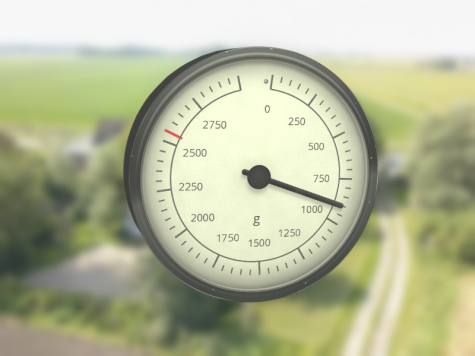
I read 900,g
